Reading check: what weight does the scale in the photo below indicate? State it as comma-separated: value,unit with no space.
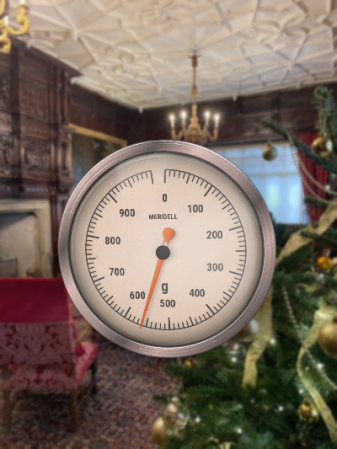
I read 560,g
